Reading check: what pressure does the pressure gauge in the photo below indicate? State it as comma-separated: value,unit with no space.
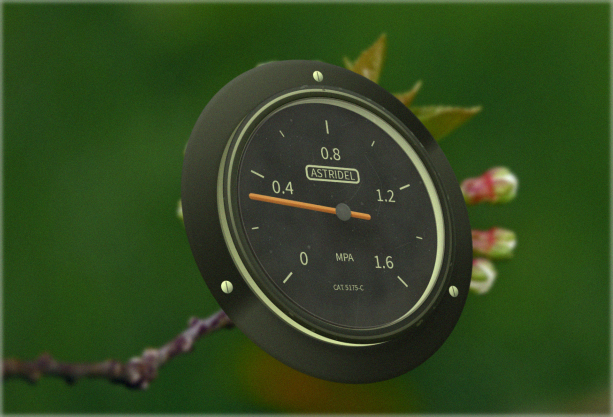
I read 0.3,MPa
